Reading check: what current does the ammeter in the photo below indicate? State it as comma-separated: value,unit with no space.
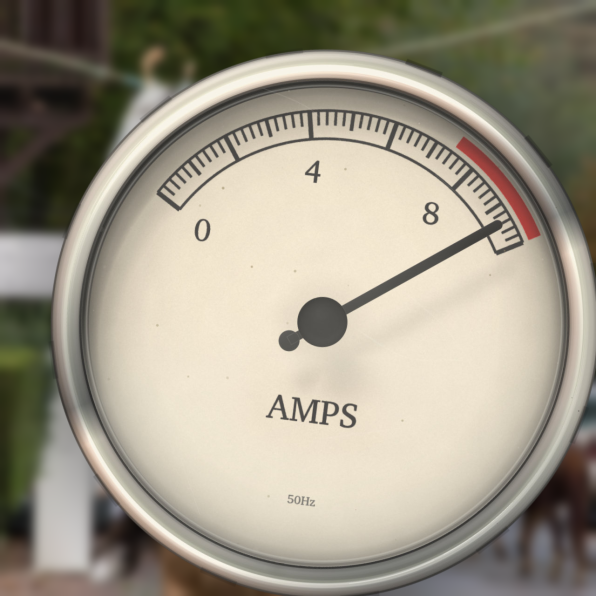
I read 9.4,A
